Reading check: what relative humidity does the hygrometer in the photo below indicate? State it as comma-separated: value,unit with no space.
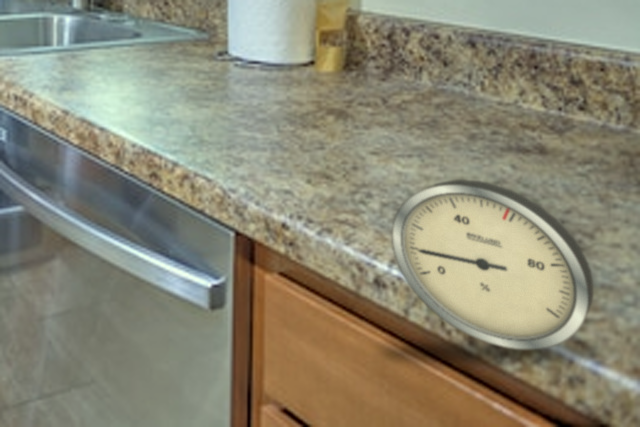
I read 10,%
